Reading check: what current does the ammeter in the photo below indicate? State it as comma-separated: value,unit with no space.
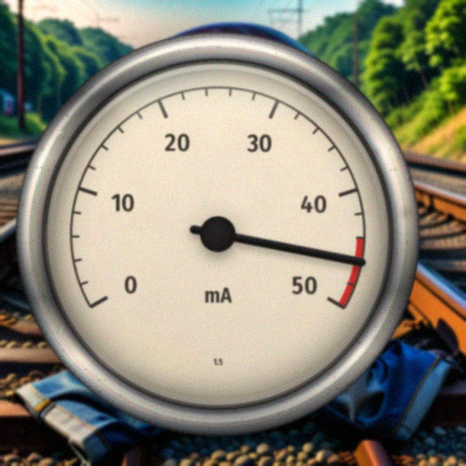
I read 46,mA
